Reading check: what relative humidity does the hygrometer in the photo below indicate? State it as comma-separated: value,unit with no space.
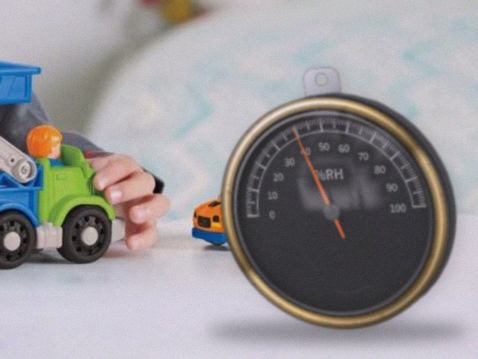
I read 40,%
